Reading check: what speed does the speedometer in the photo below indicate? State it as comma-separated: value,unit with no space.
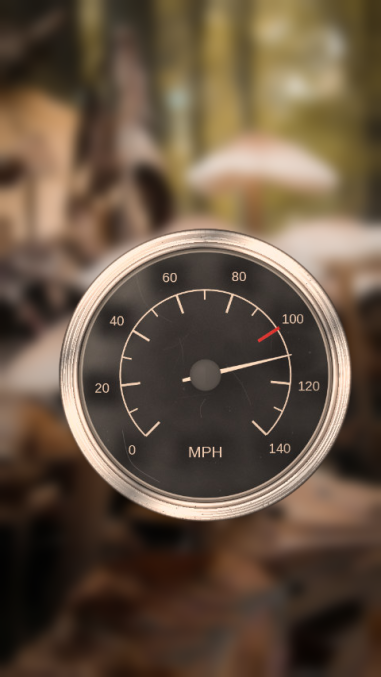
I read 110,mph
